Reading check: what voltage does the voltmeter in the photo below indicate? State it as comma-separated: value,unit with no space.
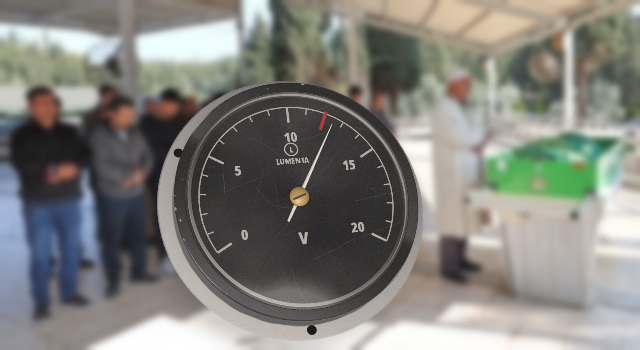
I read 12.5,V
